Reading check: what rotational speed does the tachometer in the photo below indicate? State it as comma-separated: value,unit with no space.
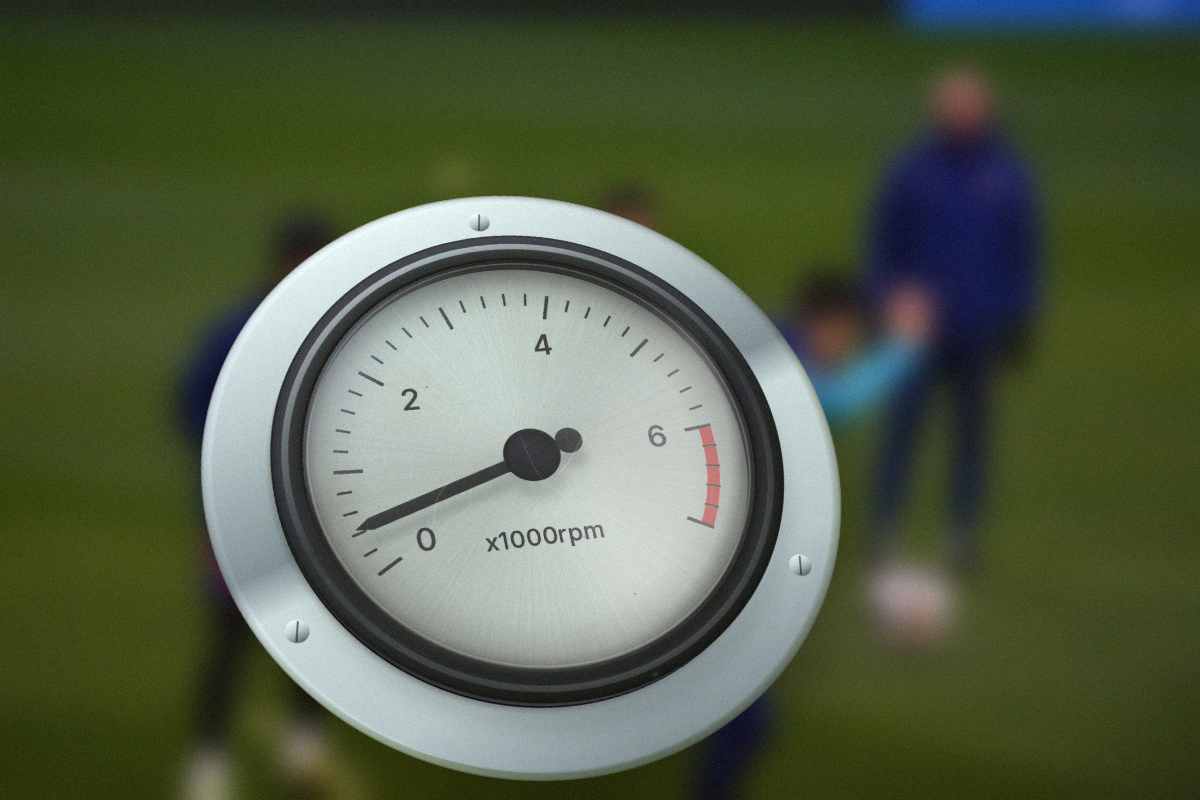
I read 400,rpm
